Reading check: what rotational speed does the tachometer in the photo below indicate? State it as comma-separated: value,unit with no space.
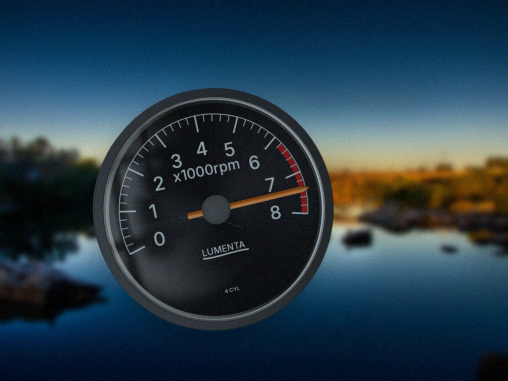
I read 7400,rpm
